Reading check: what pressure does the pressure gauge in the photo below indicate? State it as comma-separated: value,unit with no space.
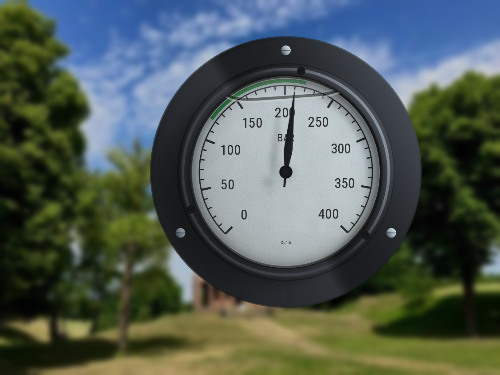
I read 210,bar
